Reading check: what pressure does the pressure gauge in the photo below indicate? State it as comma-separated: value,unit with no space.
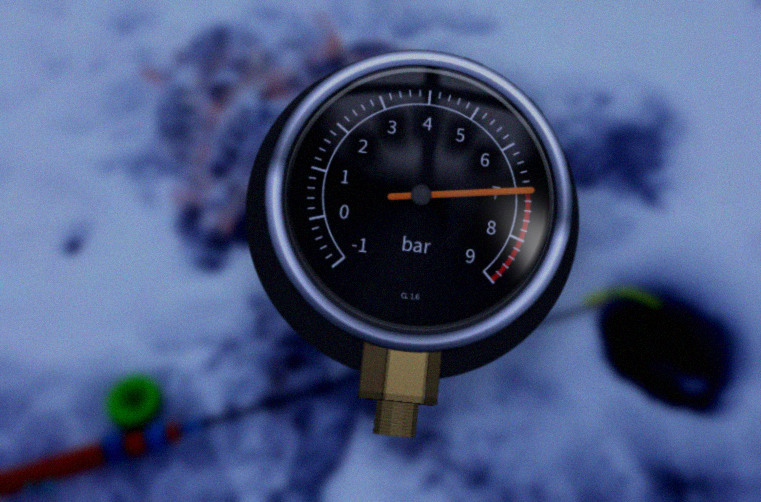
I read 7,bar
